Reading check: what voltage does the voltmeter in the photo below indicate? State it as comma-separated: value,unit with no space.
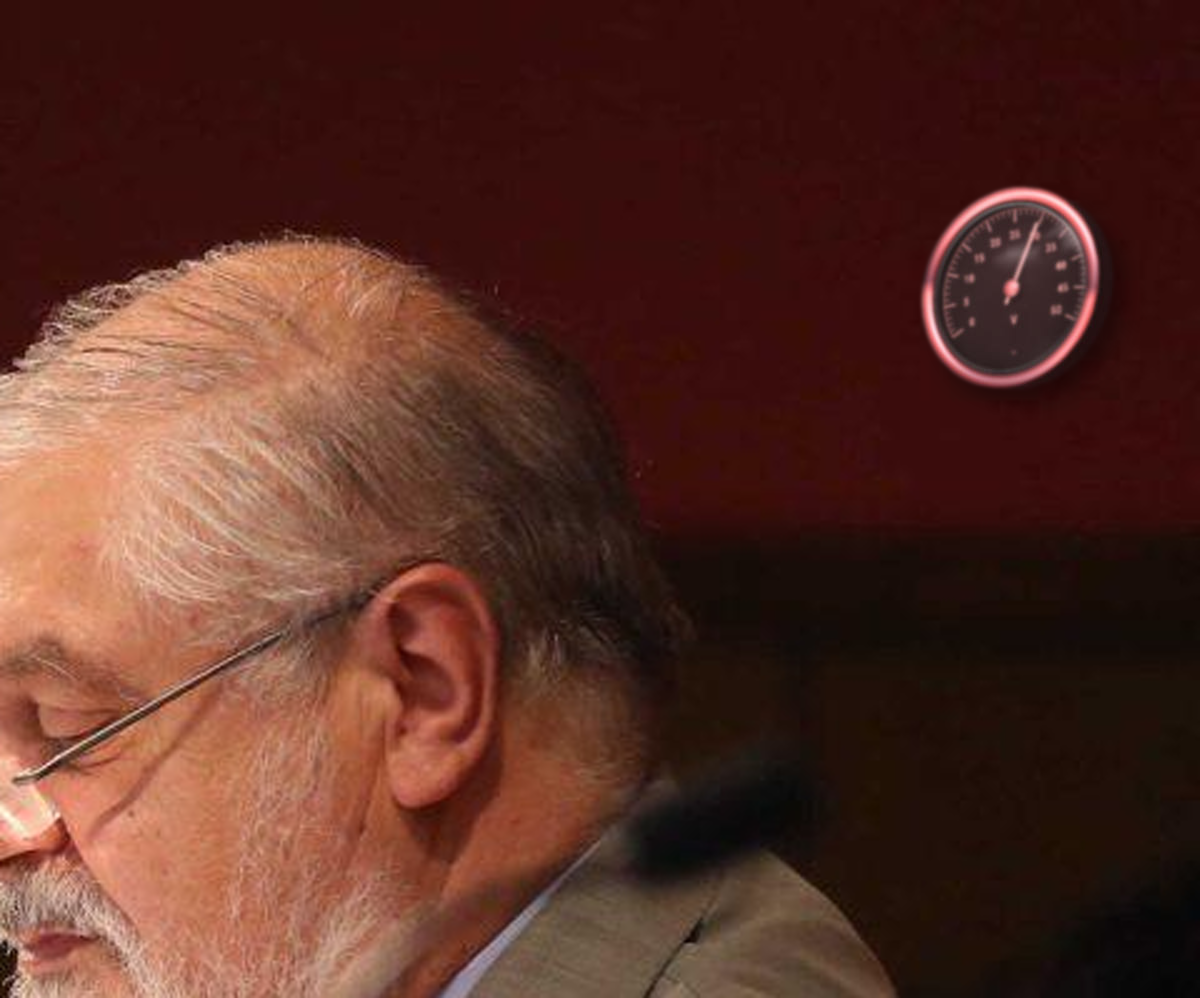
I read 30,V
